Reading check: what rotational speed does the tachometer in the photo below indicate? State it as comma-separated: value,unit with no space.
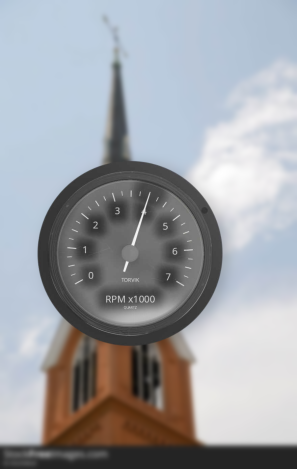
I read 4000,rpm
